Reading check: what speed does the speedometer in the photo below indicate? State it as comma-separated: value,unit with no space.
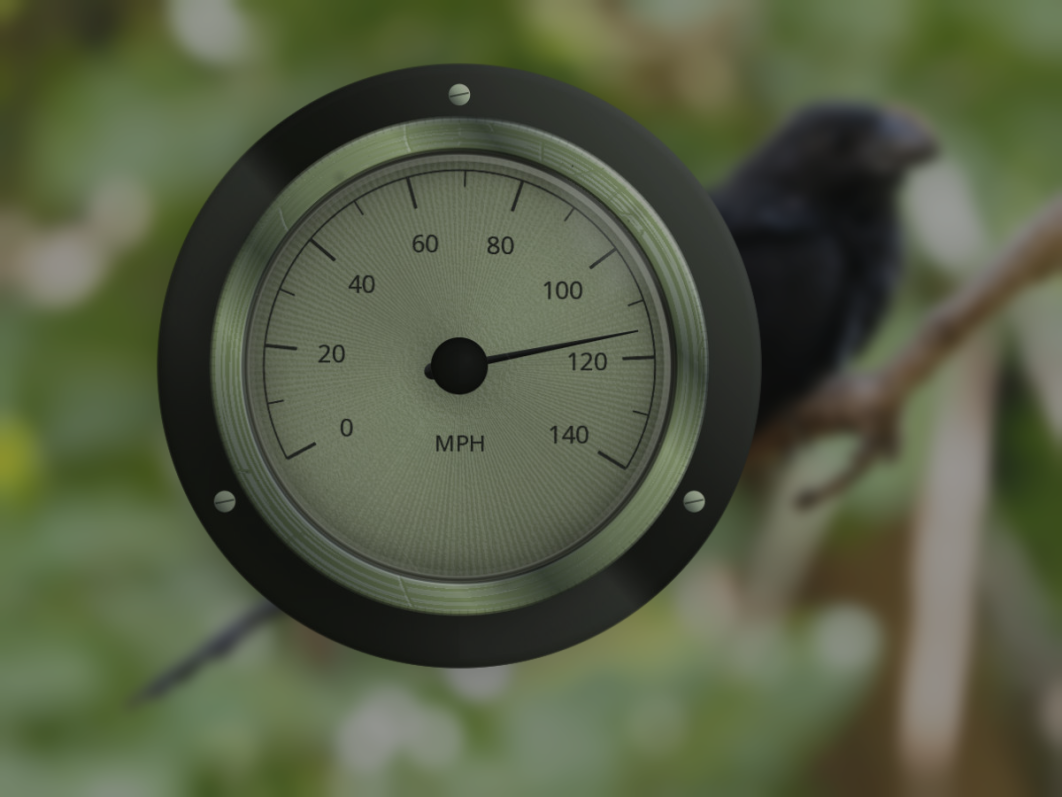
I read 115,mph
